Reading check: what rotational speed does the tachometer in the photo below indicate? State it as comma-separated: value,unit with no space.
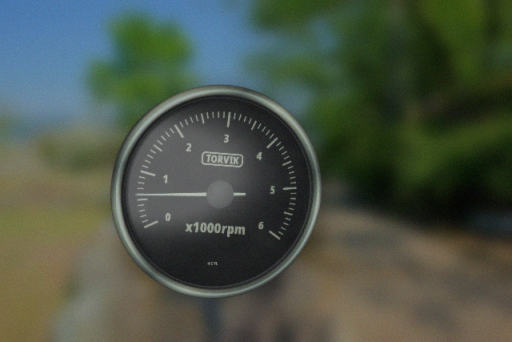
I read 600,rpm
